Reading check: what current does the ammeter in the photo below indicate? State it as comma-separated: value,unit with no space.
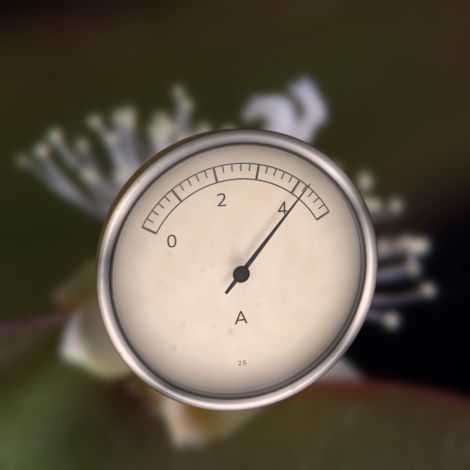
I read 4.2,A
